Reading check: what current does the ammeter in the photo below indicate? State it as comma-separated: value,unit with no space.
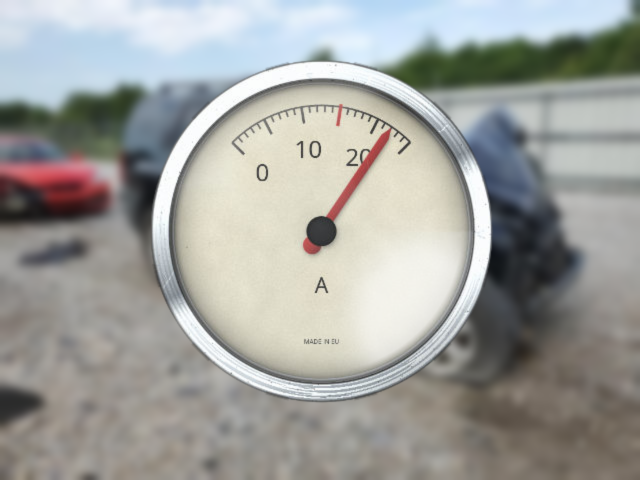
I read 22,A
